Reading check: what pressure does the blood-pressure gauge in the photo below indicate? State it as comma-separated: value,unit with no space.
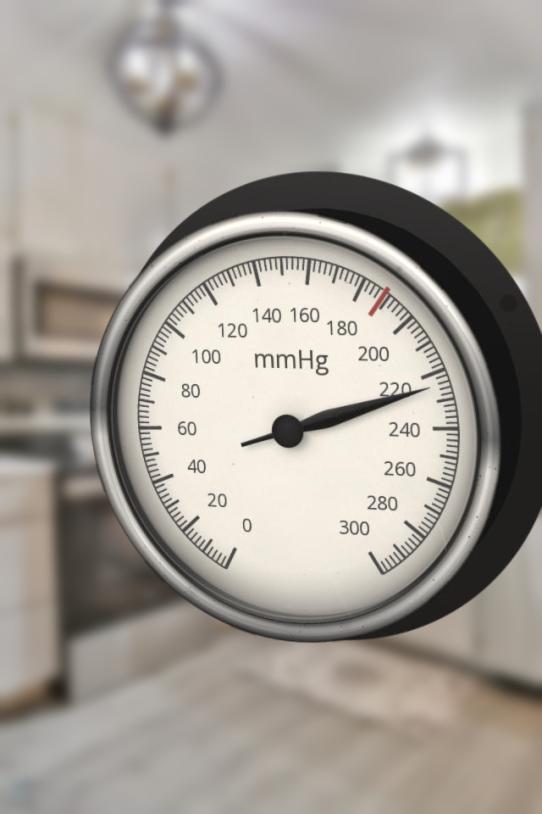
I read 224,mmHg
